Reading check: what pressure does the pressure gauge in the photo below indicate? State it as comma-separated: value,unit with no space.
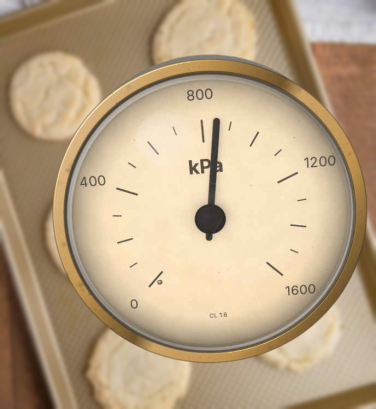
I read 850,kPa
